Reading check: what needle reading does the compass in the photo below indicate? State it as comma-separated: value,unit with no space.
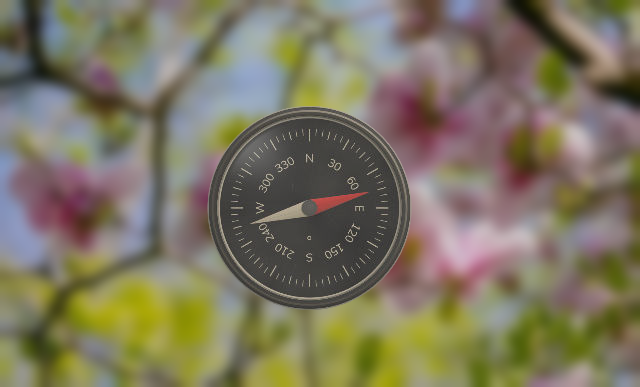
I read 75,°
